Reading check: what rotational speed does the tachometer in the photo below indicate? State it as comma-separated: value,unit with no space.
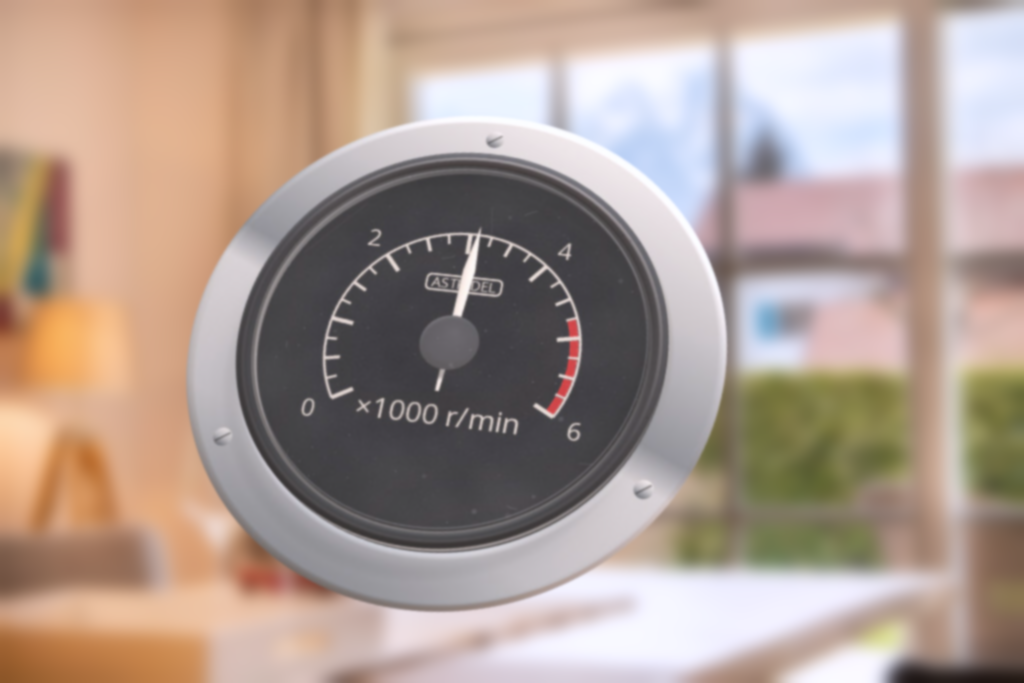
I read 3125,rpm
